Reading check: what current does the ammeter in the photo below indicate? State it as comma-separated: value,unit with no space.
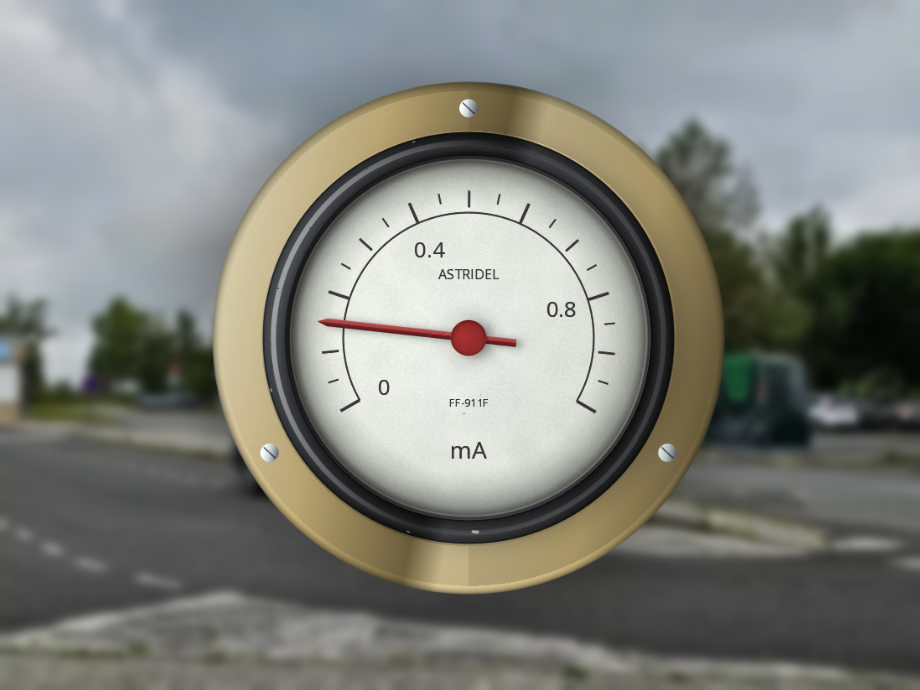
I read 0.15,mA
